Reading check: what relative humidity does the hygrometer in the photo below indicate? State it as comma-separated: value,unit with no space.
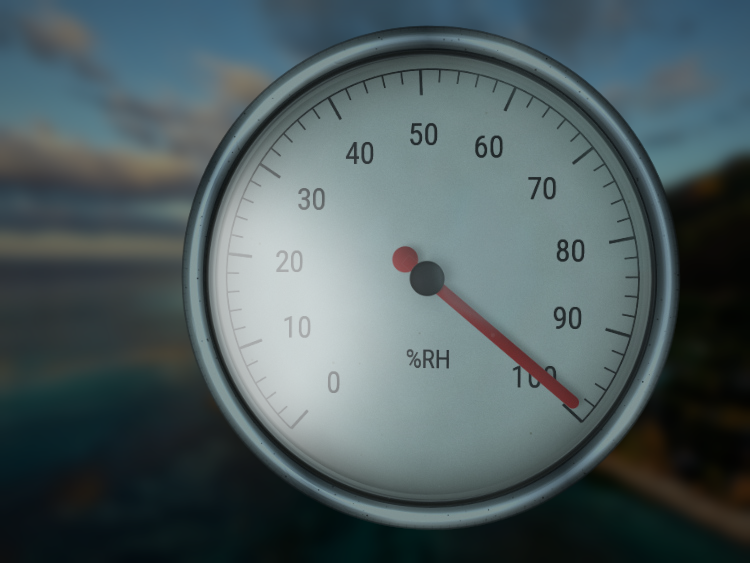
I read 99,%
